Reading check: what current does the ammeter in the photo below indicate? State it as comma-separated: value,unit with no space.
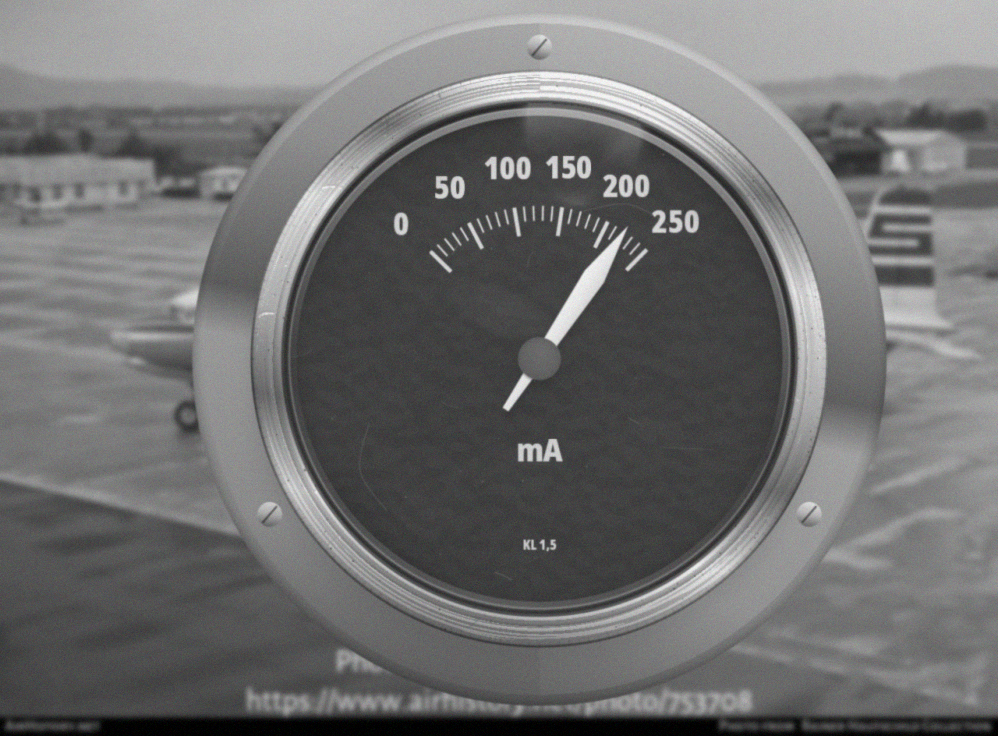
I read 220,mA
